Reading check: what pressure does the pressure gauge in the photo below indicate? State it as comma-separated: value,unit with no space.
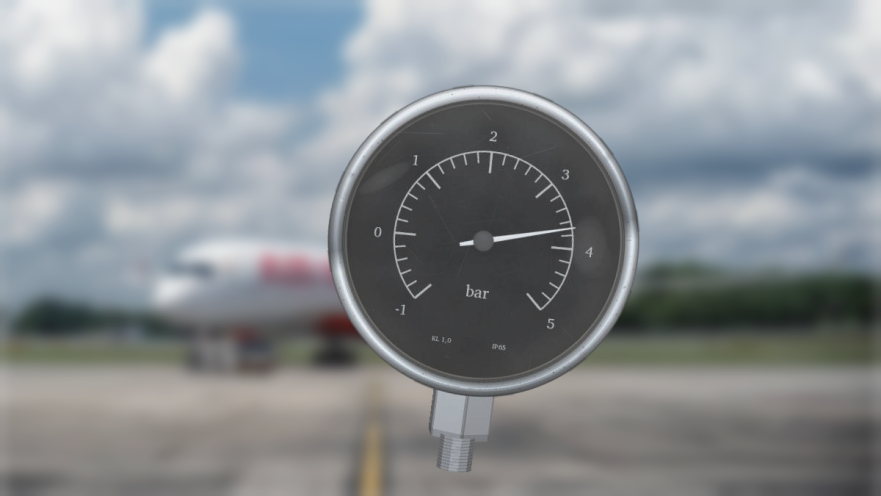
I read 3.7,bar
